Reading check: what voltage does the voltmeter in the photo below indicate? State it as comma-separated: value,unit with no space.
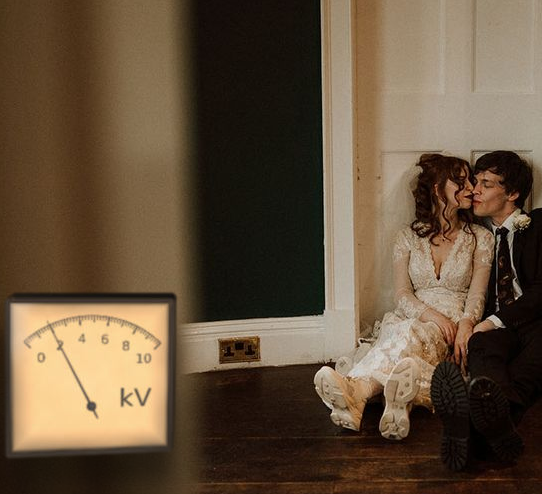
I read 2,kV
